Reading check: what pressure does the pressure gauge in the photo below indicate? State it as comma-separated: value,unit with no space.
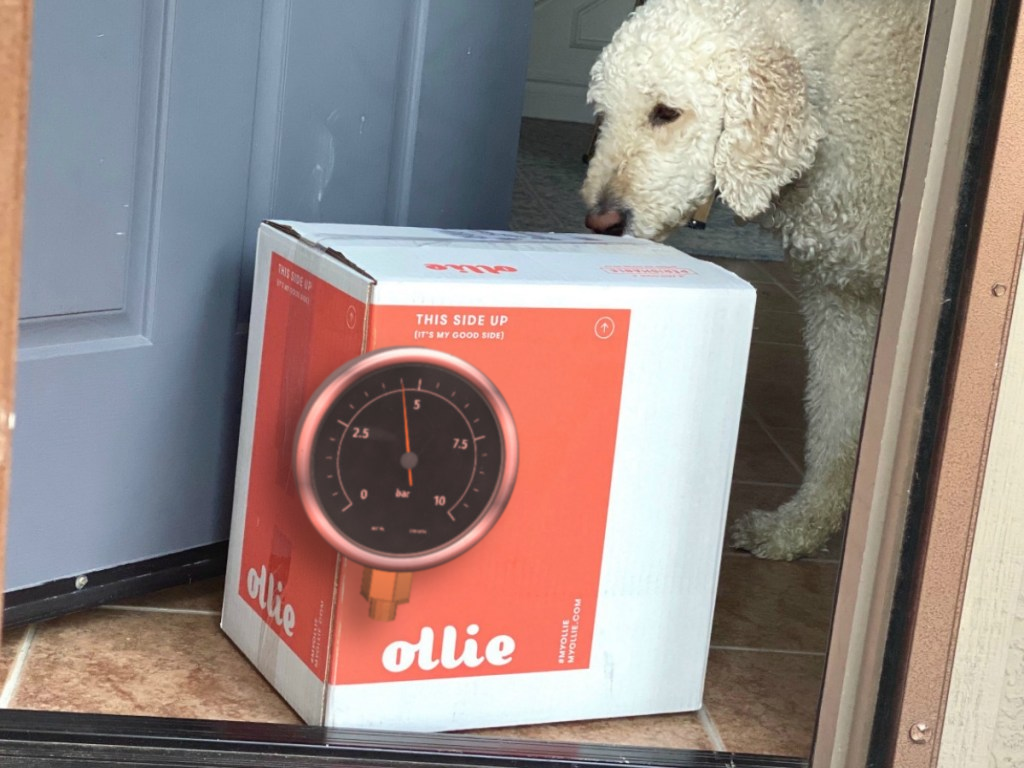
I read 4.5,bar
